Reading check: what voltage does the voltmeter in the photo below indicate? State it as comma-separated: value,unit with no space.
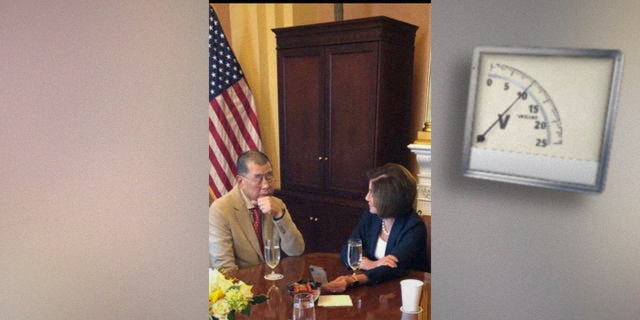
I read 10,V
